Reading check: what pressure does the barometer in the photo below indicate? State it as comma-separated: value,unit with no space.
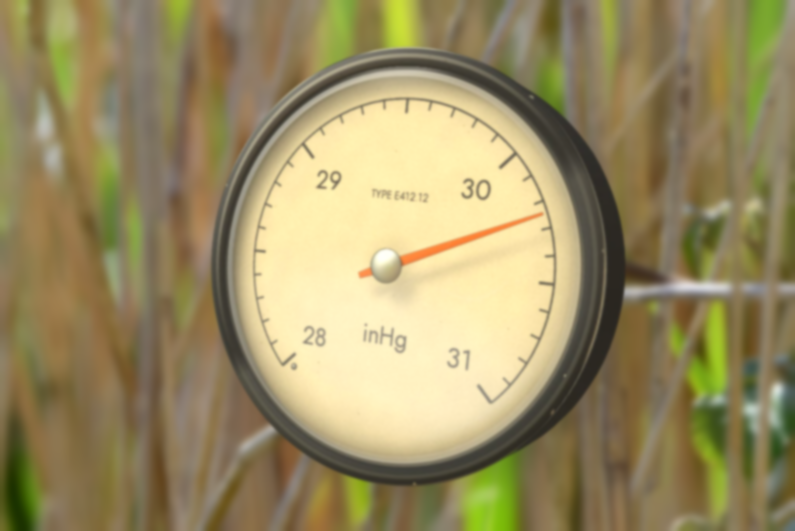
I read 30.25,inHg
